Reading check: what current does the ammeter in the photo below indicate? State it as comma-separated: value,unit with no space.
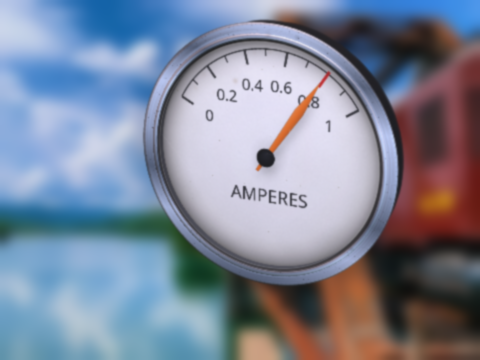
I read 0.8,A
